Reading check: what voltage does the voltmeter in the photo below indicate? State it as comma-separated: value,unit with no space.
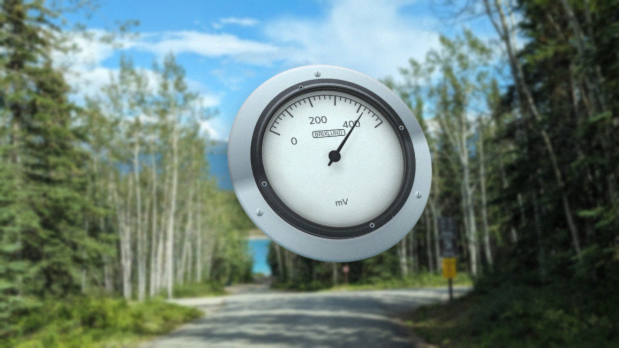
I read 420,mV
